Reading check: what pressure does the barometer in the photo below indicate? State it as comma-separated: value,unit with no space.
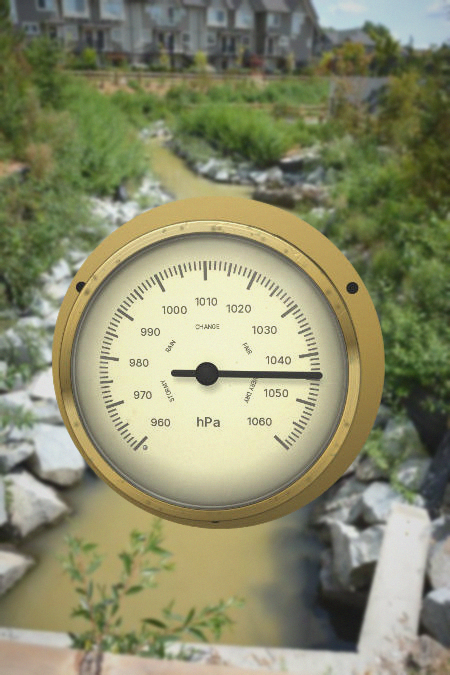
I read 1044,hPa
